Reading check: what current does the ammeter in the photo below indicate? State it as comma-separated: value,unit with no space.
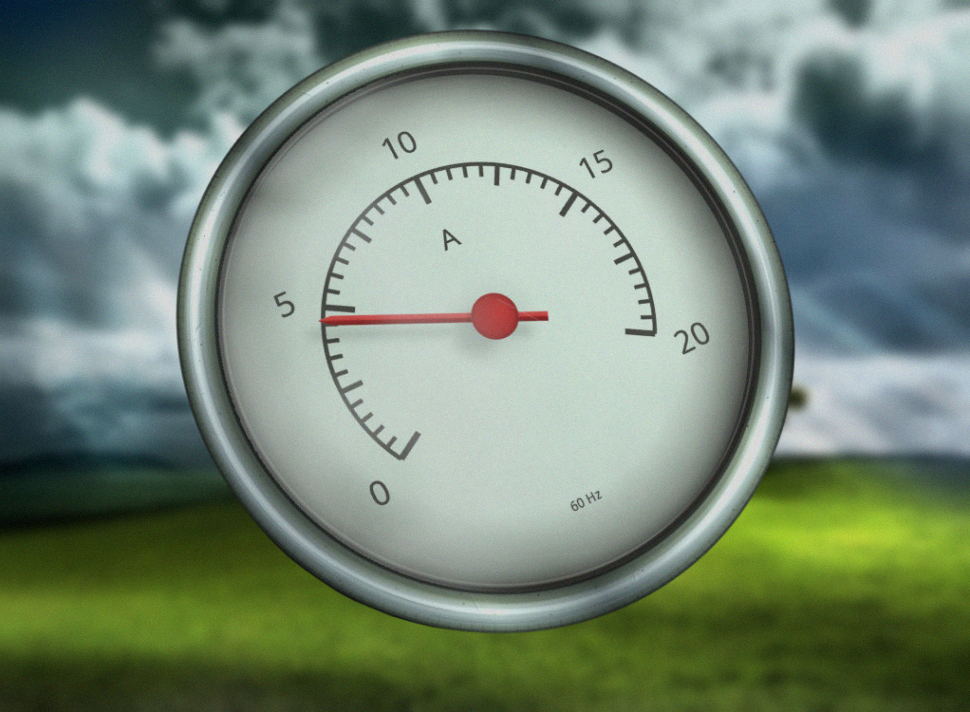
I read 4.5,A
